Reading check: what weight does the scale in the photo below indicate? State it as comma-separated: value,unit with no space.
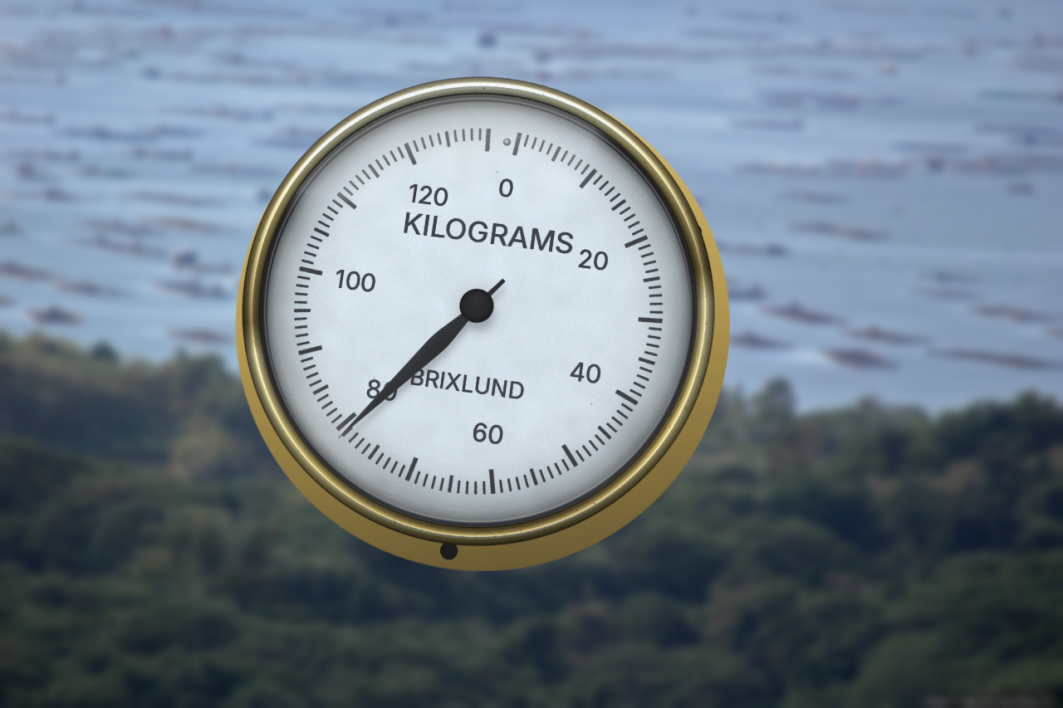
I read 79,kg
